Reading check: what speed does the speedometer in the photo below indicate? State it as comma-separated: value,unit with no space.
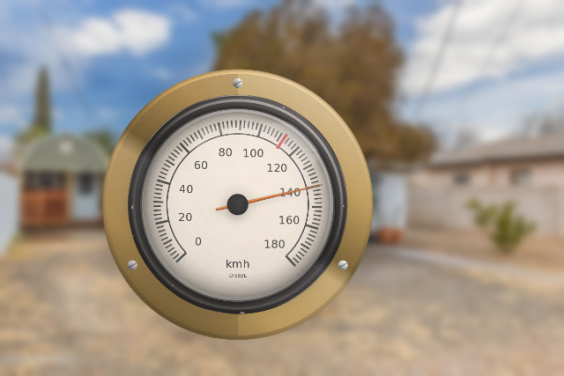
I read 140,km/h
